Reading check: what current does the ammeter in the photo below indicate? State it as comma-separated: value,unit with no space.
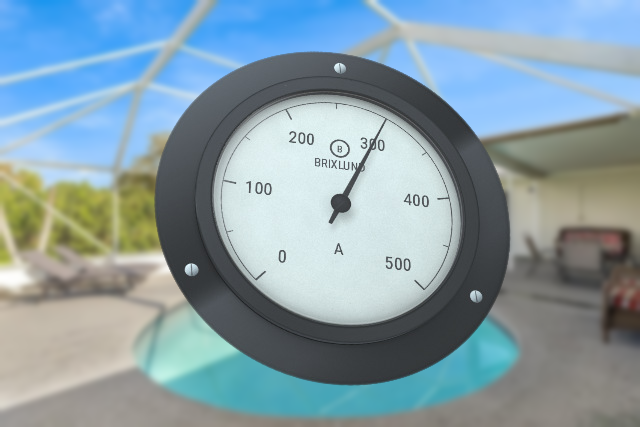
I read 300,A
